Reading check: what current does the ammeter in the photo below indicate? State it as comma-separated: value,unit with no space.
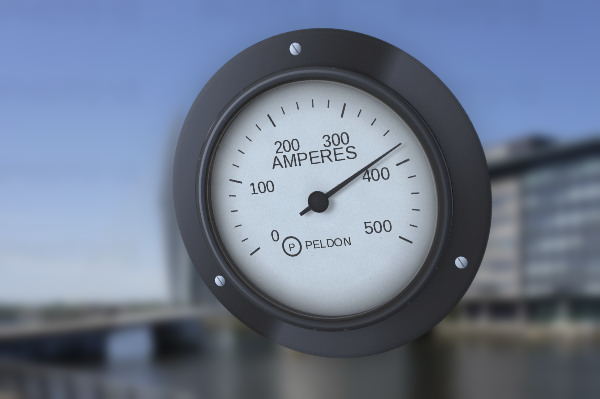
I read 380,A
